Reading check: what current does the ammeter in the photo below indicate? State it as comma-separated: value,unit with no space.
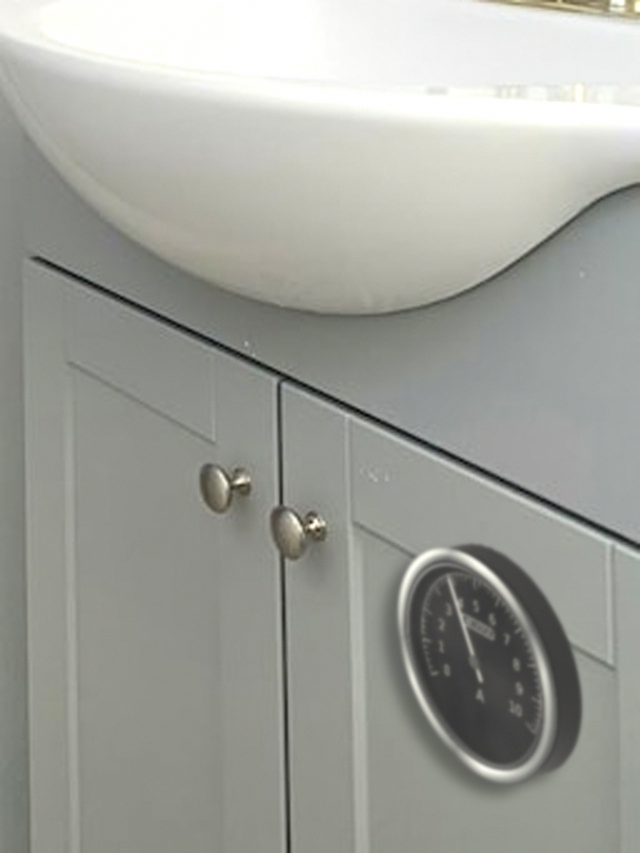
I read 4,A
